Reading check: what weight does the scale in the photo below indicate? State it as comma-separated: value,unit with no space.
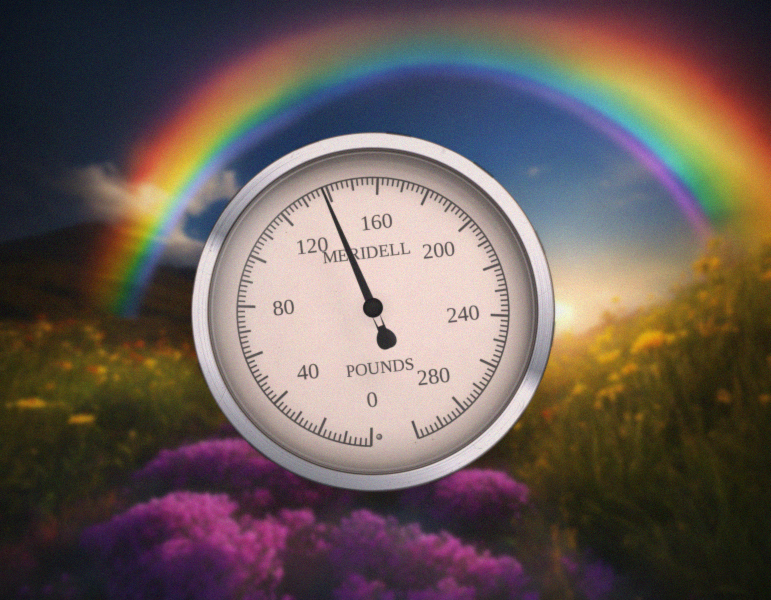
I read 138,lb
